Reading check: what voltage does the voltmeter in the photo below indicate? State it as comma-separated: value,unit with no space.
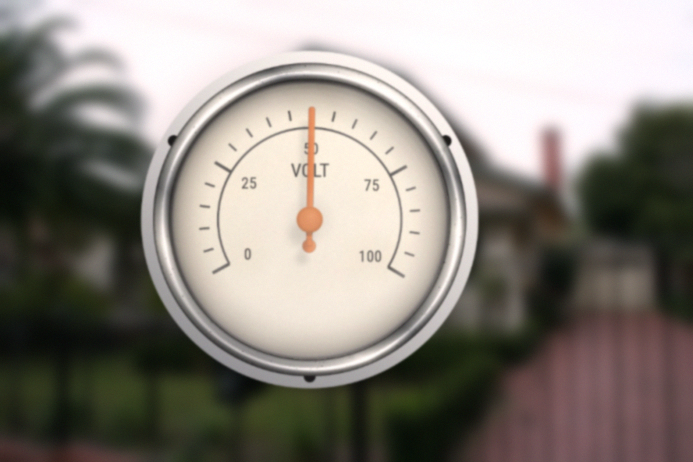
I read 50,V
